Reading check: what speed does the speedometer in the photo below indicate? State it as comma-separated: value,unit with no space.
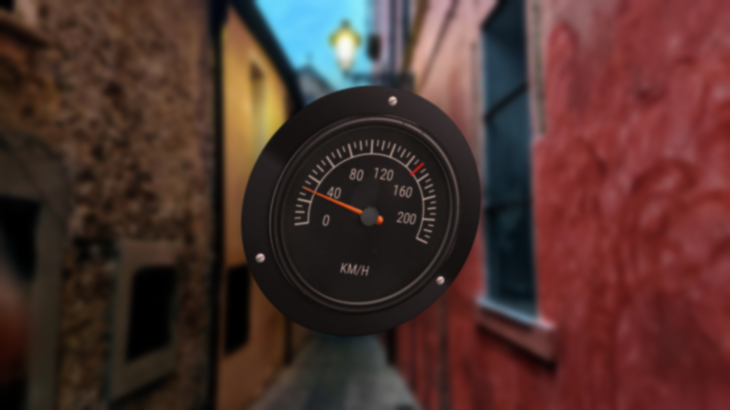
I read 30,km/h
